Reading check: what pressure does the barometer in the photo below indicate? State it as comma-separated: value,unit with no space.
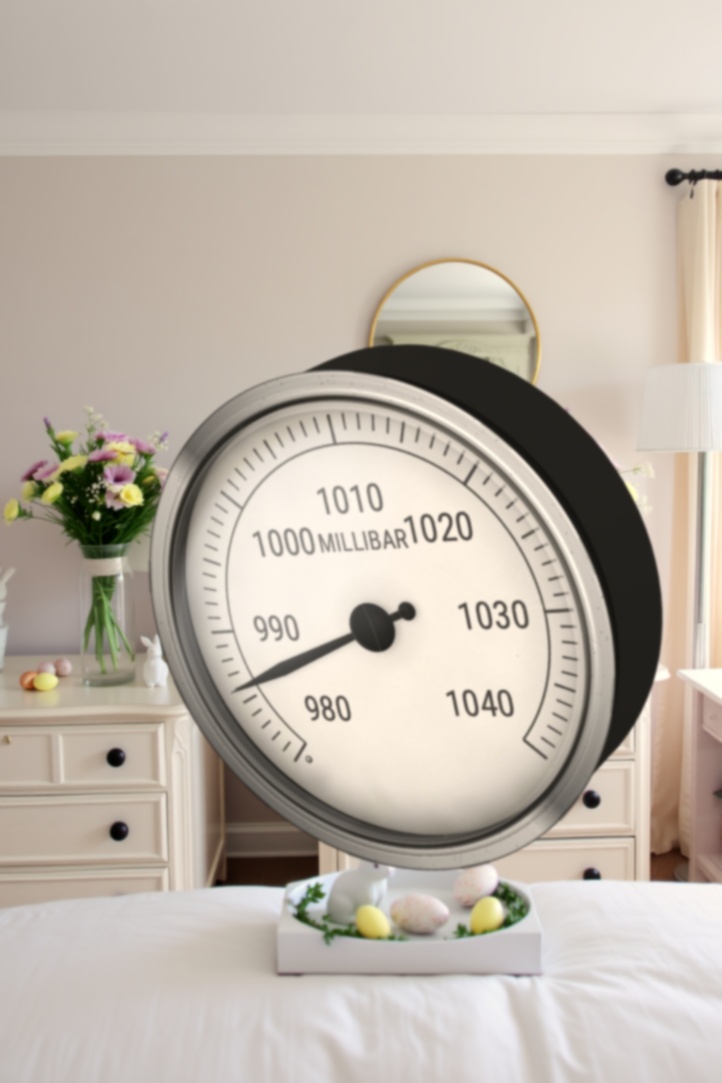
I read 986,mbar
